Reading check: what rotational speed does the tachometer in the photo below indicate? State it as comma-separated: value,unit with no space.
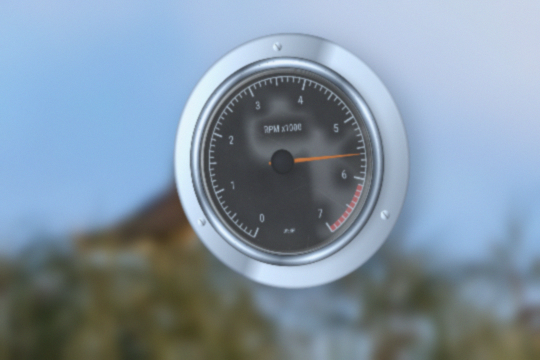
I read 5600,rpm
